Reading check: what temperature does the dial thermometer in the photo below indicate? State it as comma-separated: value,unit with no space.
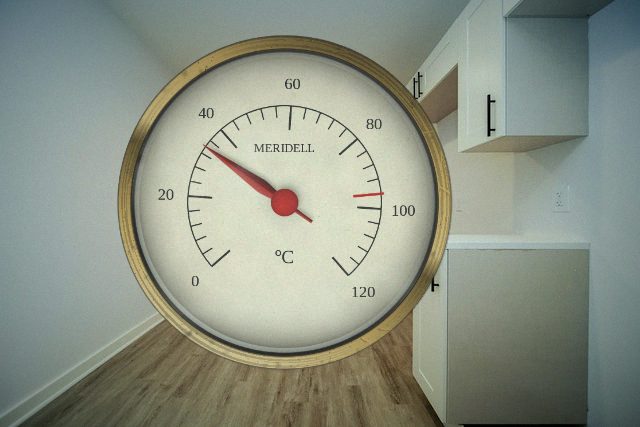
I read 34,°C
